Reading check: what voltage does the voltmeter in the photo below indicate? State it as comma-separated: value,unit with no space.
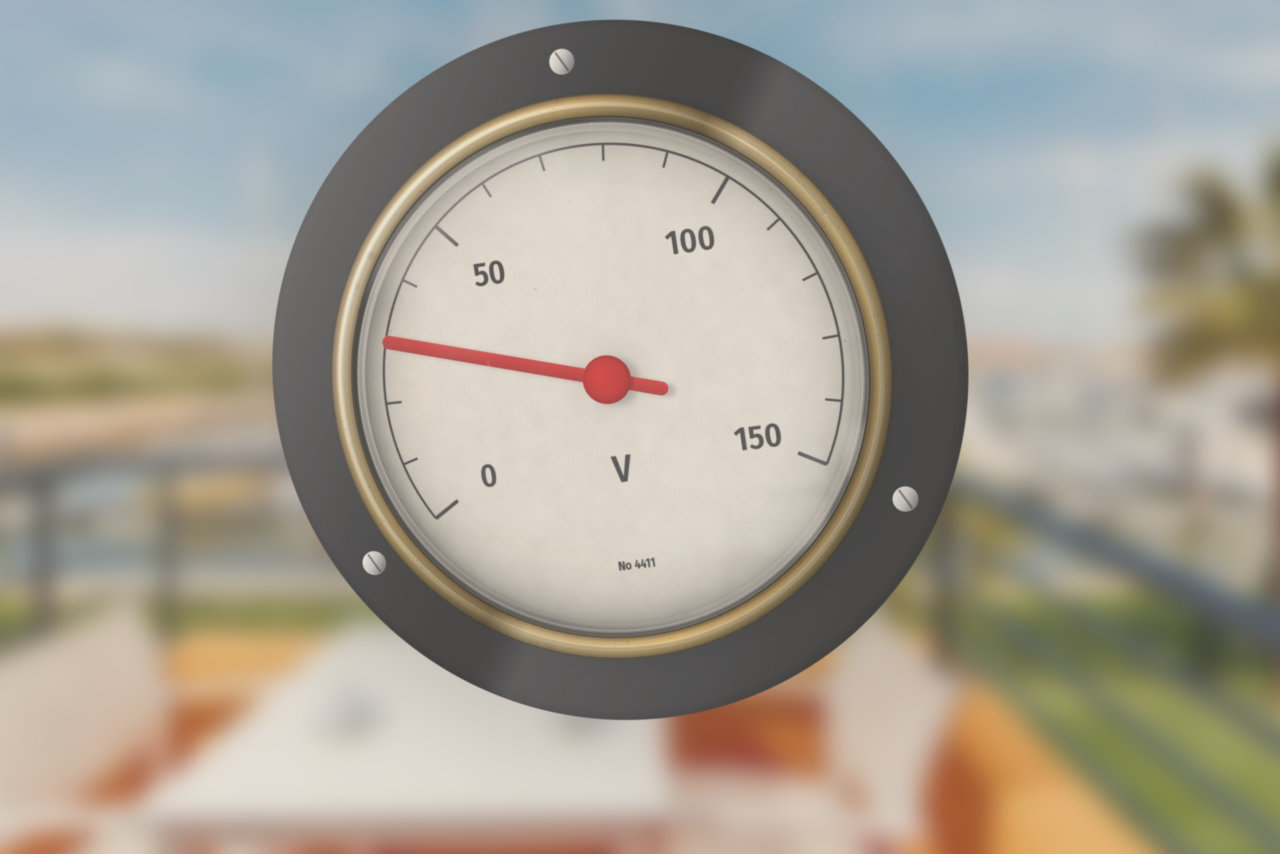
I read 30,V
